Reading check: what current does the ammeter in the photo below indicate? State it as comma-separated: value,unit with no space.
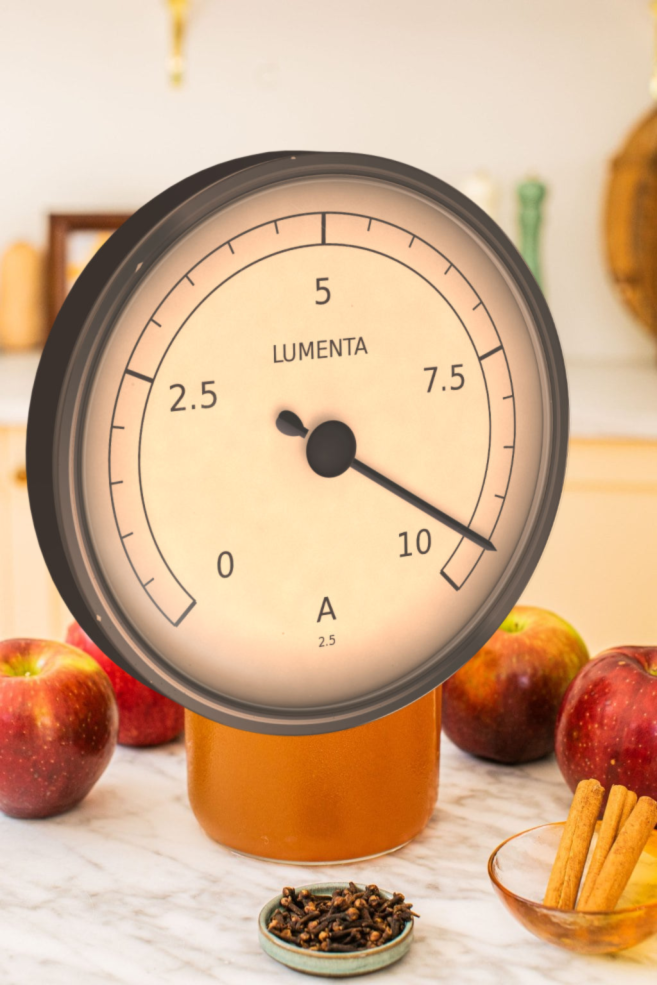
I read 9.5,A
